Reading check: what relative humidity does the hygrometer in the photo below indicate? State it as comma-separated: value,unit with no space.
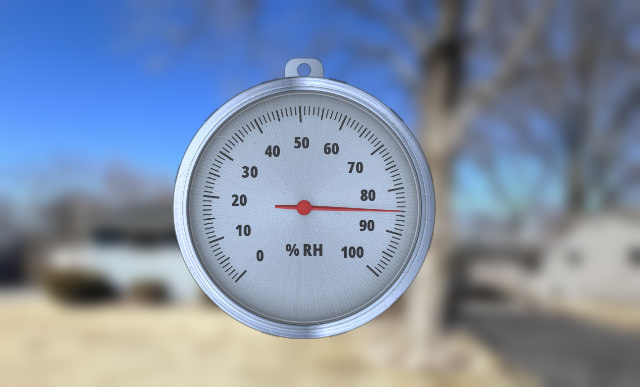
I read 85,%
